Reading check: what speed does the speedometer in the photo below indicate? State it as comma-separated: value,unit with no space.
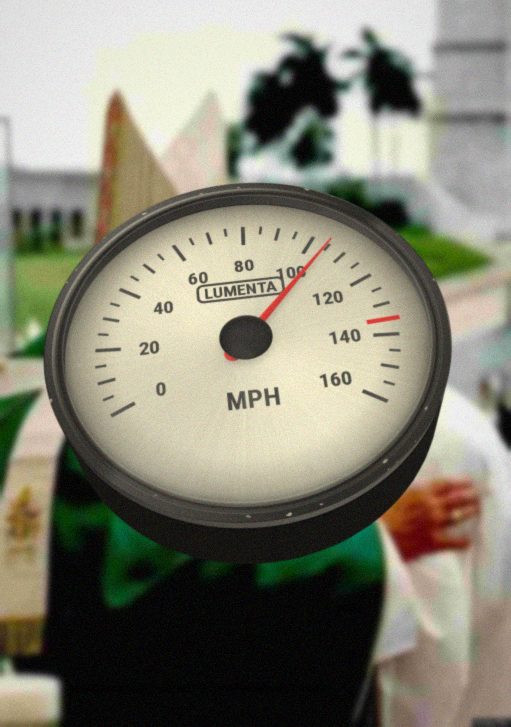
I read 105,mph
